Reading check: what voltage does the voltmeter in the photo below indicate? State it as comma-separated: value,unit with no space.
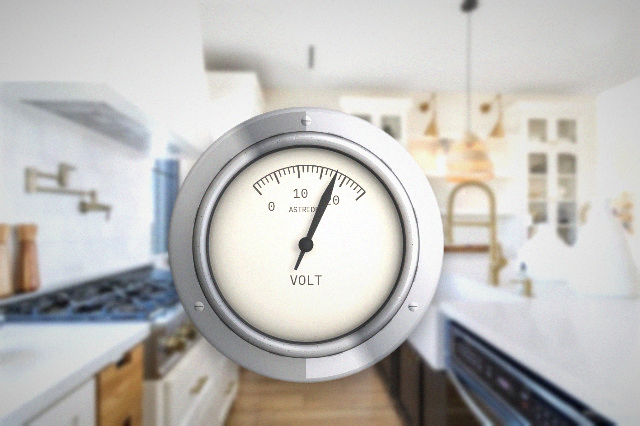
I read 18,V
